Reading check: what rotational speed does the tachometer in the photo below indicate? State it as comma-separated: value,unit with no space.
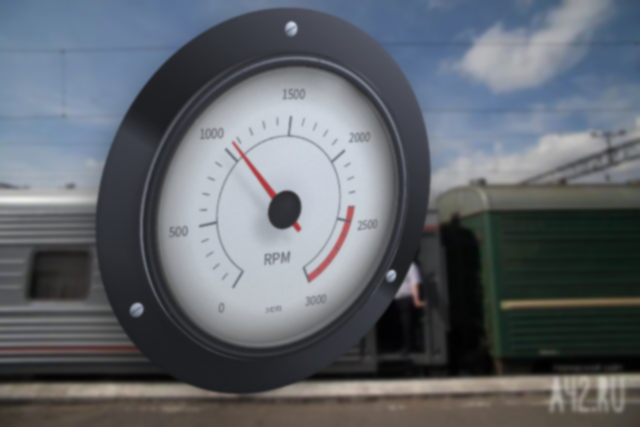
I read 1050,rpm
